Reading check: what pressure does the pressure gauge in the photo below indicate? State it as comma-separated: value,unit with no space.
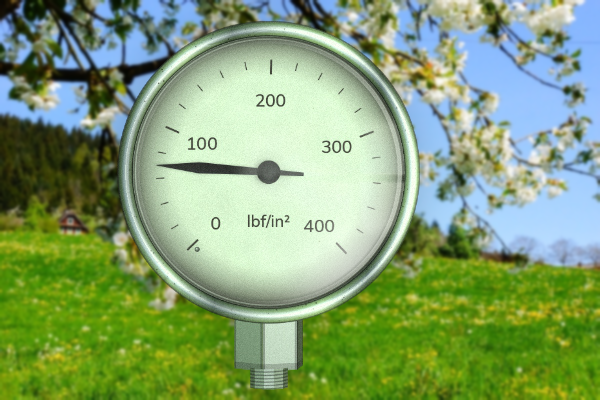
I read 70,psi
